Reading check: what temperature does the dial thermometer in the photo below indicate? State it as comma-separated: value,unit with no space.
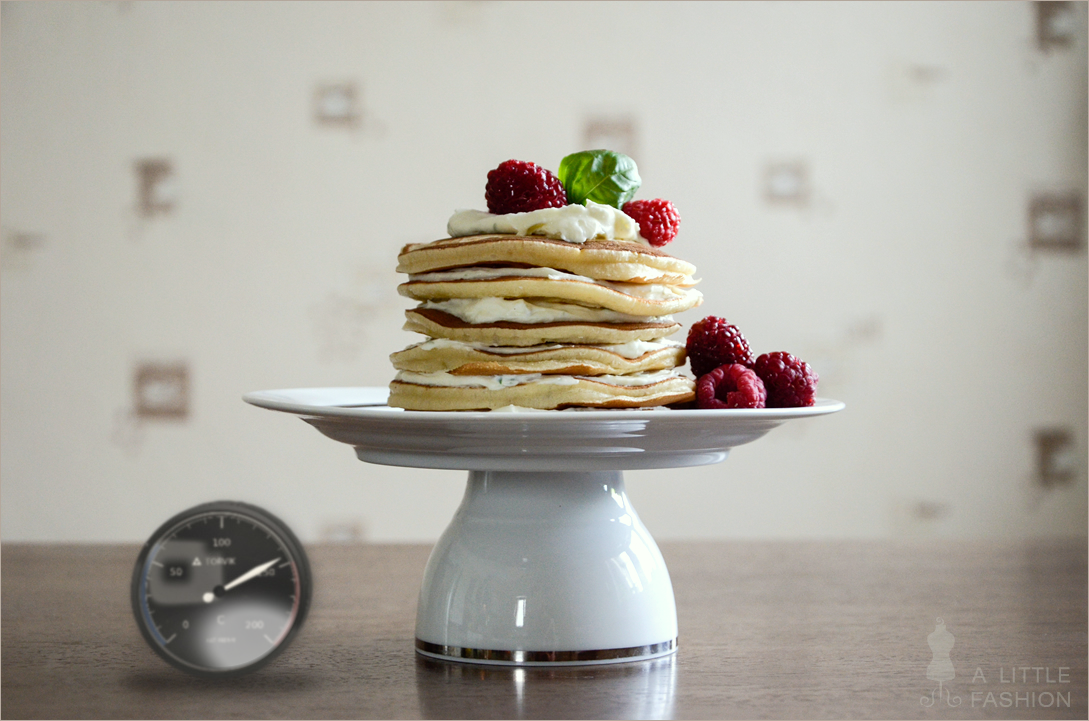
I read 145,°C
